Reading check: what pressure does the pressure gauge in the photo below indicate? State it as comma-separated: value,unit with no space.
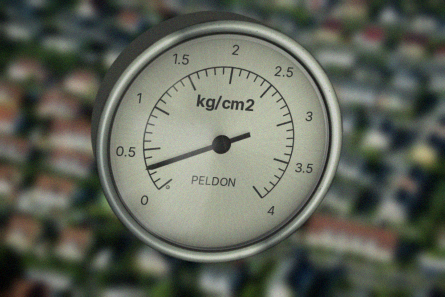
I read 0.3,kg/cm²
